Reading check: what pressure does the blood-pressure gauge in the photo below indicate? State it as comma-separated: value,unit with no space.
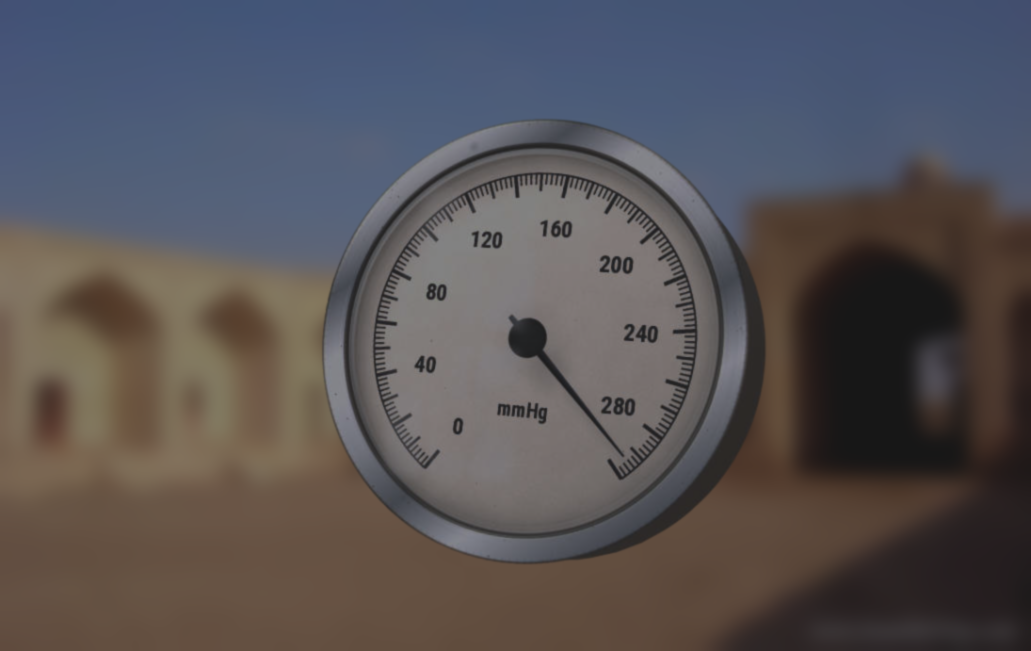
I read 294,mmHg
